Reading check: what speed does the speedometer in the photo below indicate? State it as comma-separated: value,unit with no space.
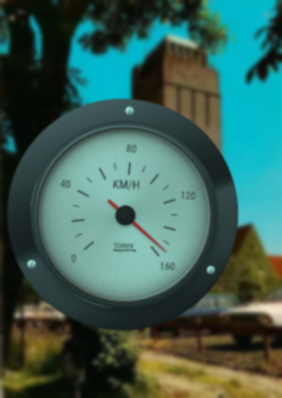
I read 155,km/h
